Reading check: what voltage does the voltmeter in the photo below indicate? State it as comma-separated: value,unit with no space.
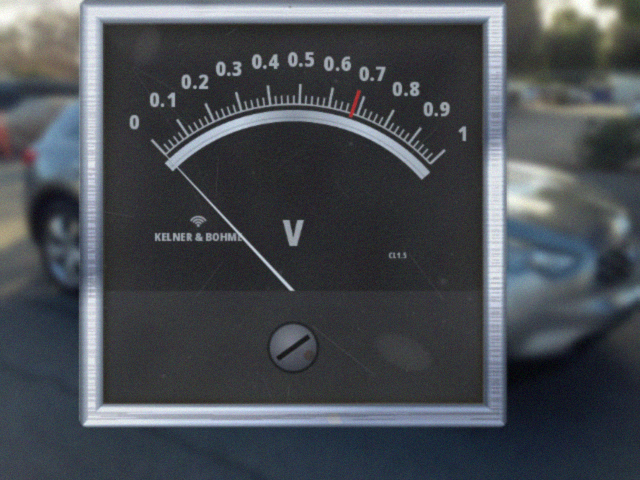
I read 0,V
